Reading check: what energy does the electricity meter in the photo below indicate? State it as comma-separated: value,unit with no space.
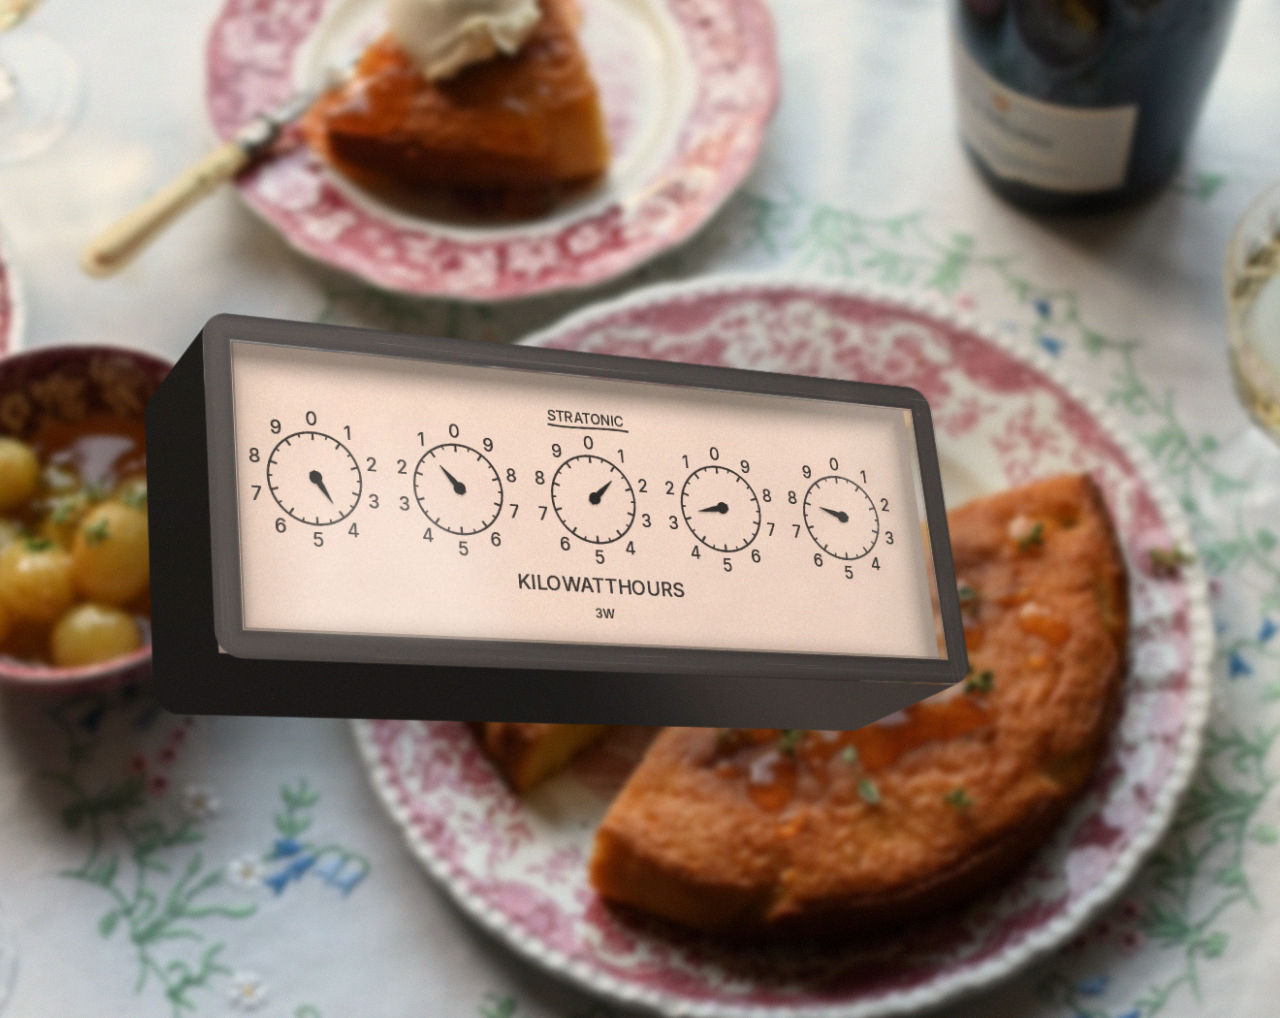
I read 41128,kWh
